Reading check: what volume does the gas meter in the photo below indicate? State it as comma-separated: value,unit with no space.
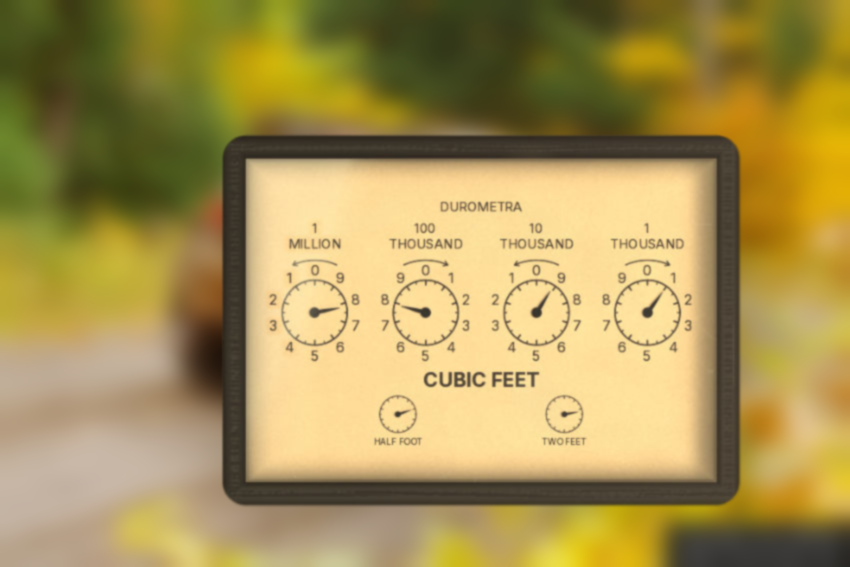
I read 779100,ft³
